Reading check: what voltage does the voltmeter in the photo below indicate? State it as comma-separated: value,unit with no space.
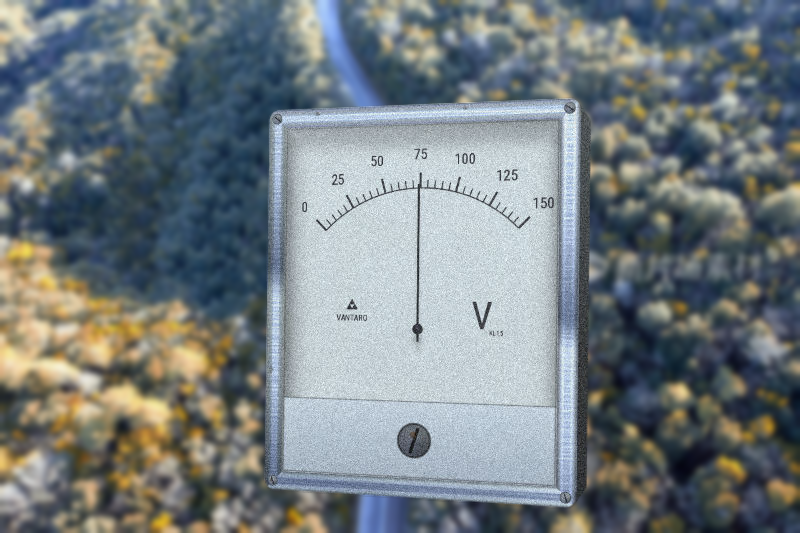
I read 75,V
